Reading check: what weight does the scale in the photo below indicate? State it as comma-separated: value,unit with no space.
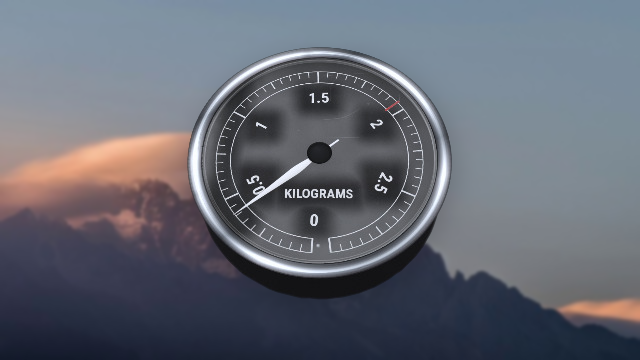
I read 0.4,kg
